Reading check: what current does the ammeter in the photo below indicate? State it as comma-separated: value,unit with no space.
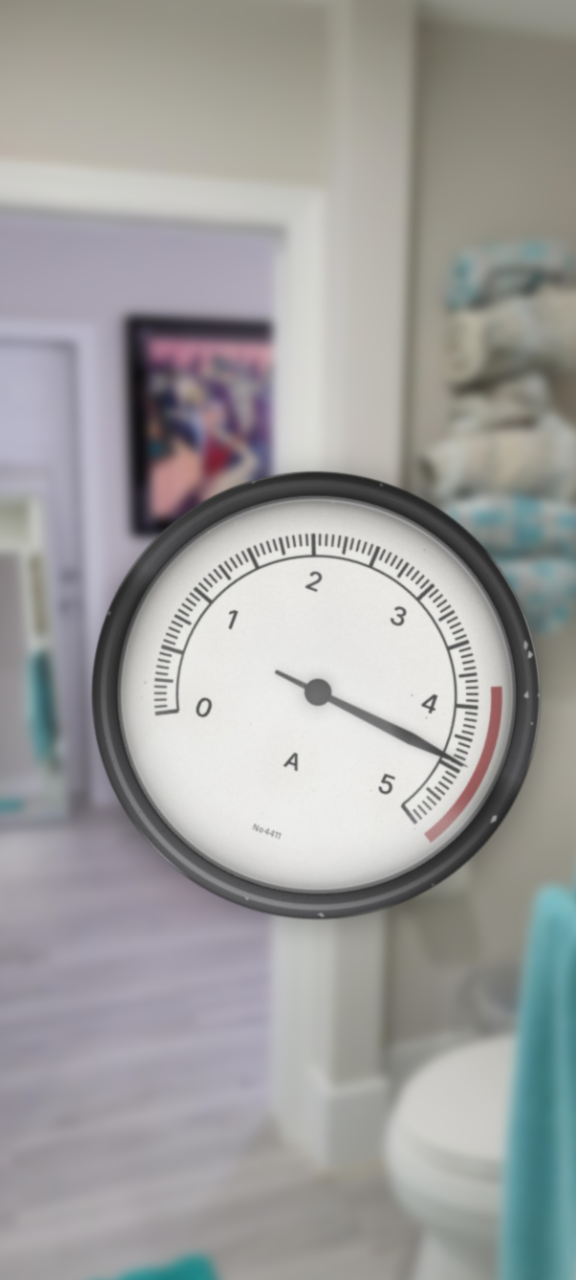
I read 4.45,A
